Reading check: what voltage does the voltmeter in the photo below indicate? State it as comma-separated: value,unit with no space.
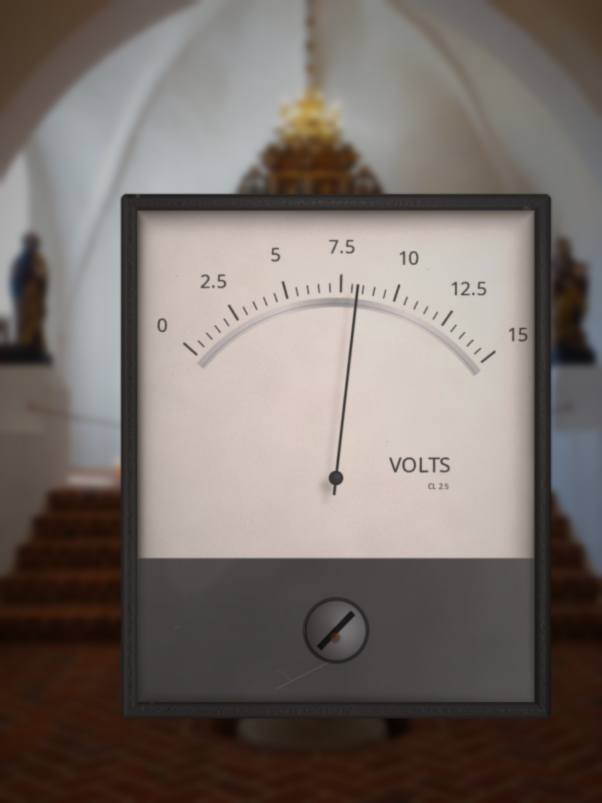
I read 8.25,V
